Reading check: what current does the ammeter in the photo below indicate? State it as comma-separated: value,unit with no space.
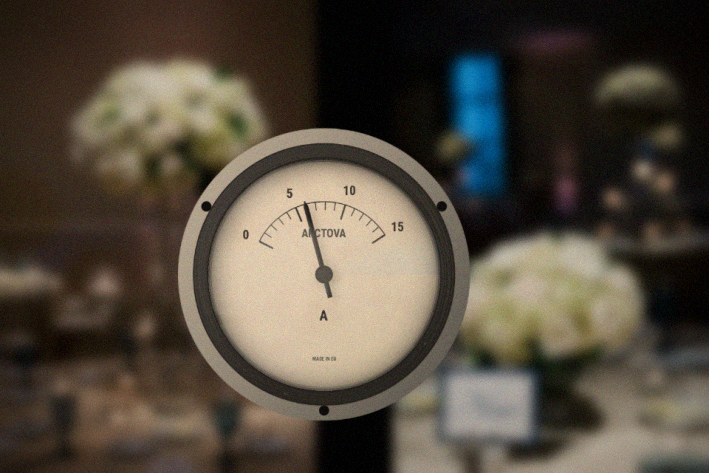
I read 6,A
